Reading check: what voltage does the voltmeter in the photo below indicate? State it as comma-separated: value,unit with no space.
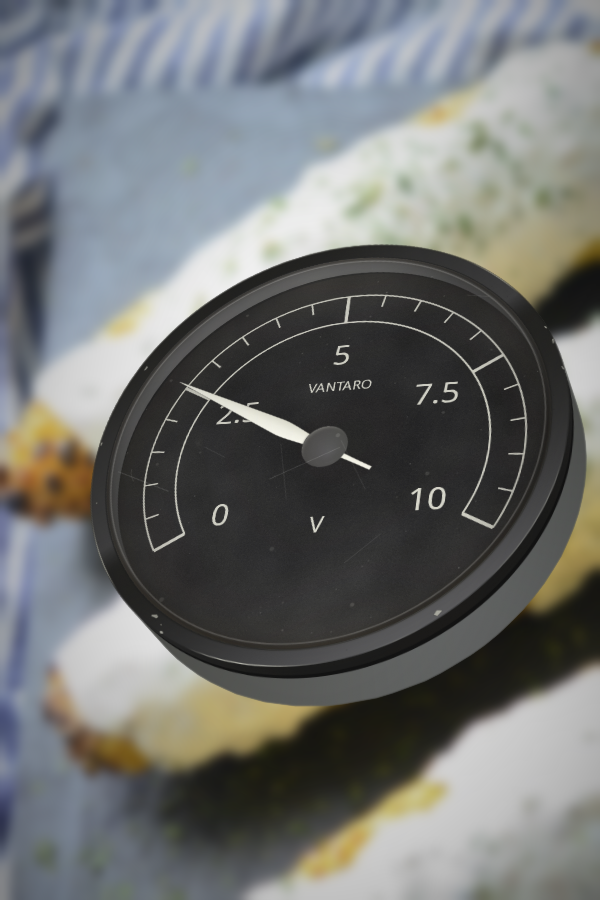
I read 2.5,V
